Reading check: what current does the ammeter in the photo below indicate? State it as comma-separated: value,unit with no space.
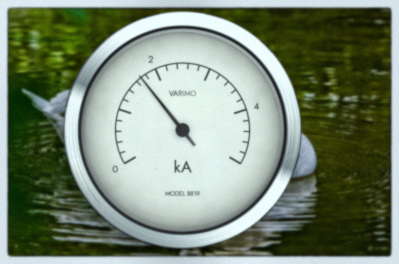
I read 1.7,kA
